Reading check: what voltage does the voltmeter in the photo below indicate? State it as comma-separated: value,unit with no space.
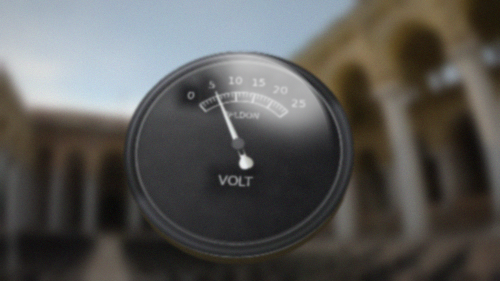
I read 5,V
